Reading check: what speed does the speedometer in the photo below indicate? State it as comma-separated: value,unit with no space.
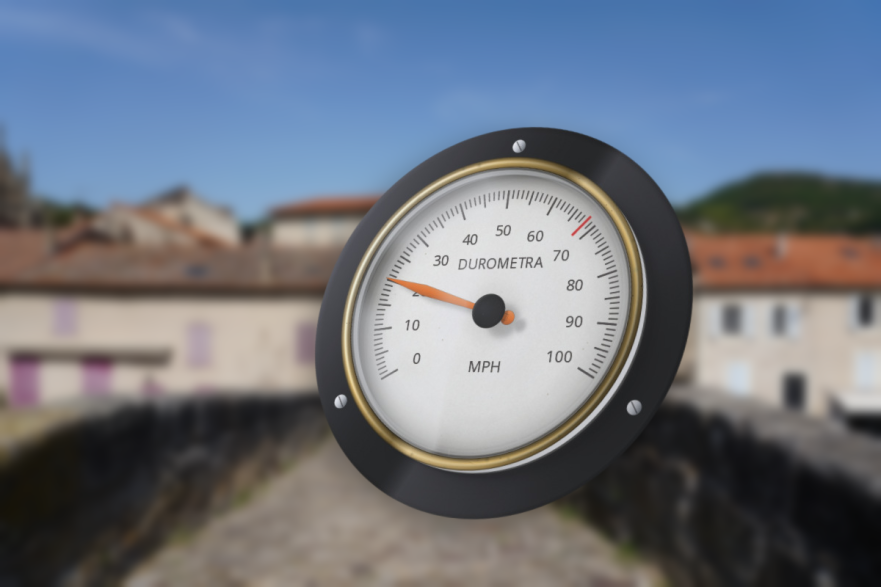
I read 20,mph
